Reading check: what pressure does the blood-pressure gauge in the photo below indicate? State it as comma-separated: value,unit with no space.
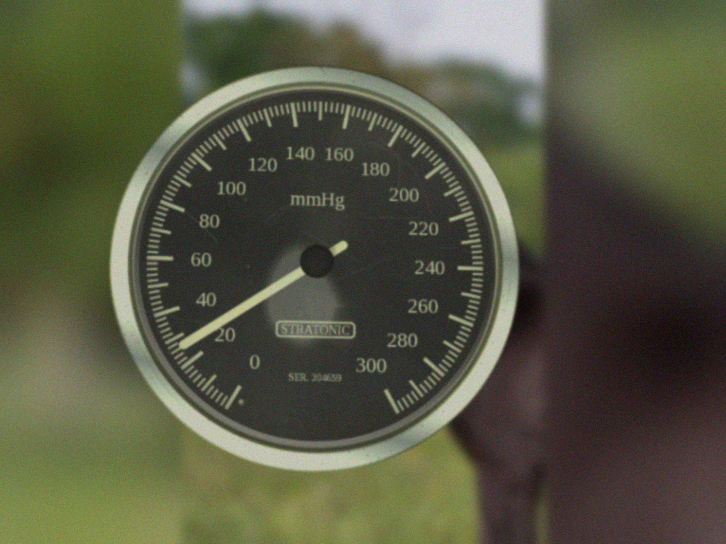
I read 26,mmHg
